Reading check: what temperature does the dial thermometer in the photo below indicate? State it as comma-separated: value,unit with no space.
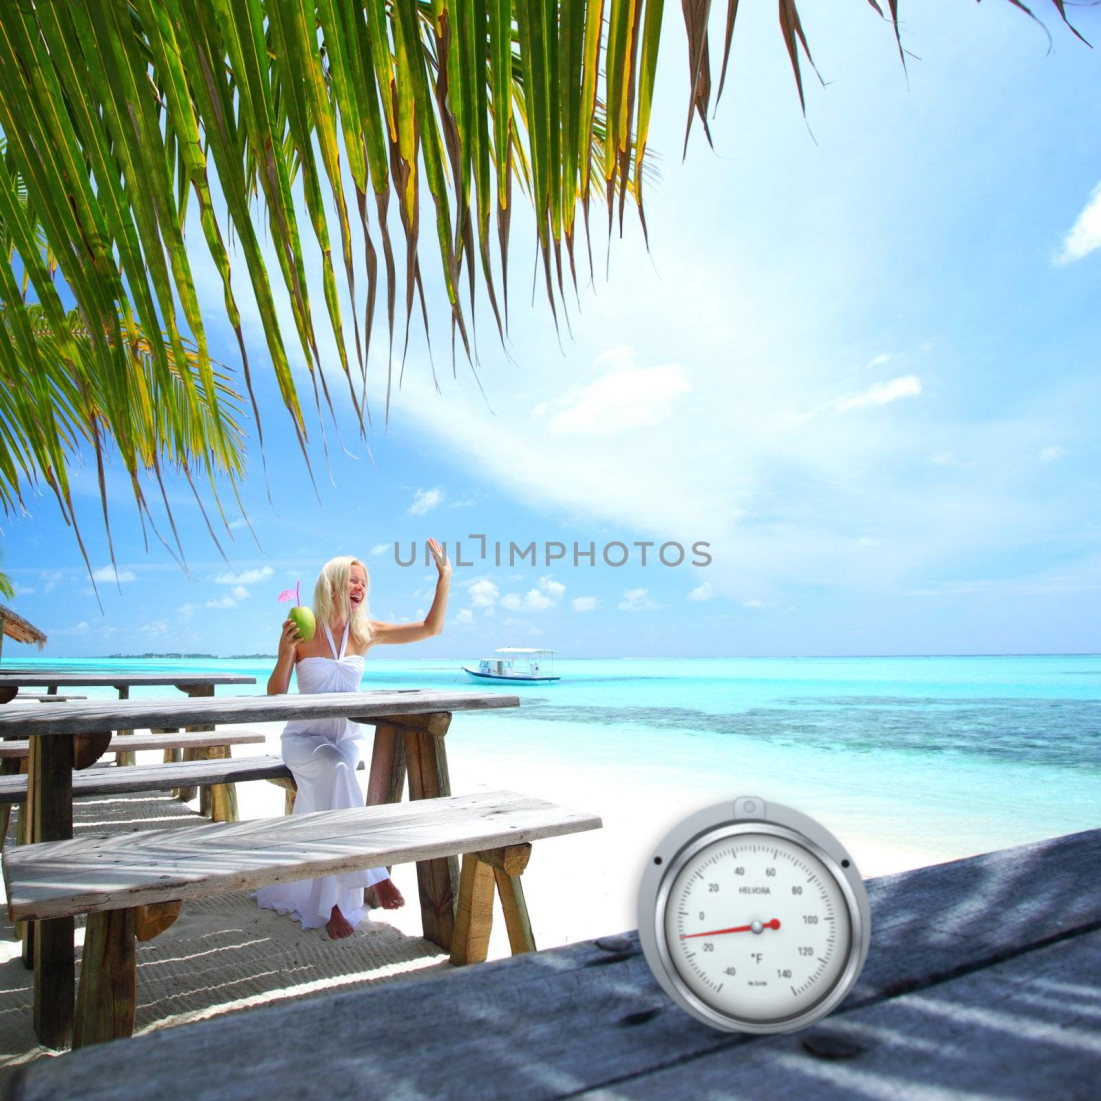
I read -10,°F
